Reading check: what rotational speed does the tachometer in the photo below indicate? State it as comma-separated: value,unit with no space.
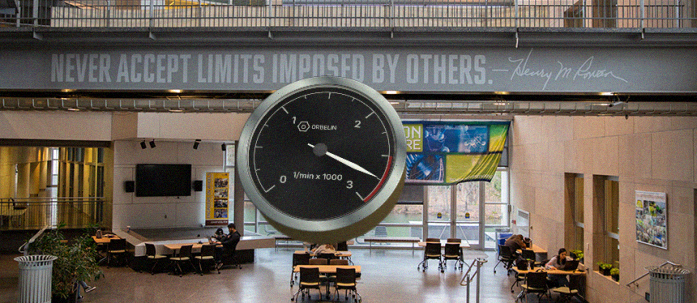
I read 2750,rpm
